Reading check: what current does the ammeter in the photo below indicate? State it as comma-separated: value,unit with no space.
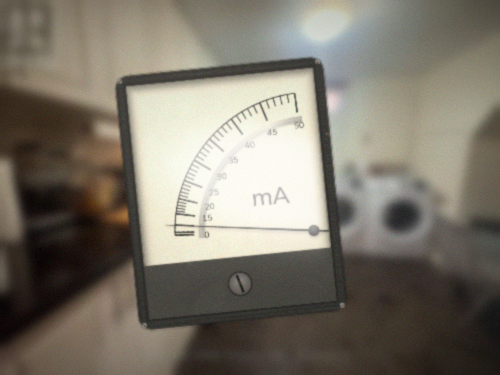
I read 10,mA
